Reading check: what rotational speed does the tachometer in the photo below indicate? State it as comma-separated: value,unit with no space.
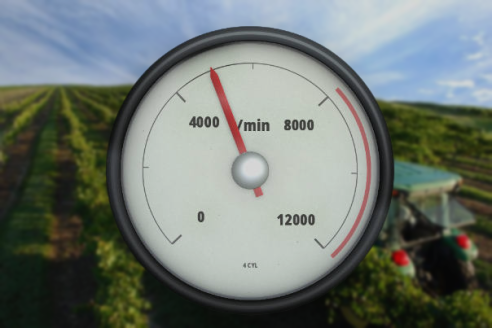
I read 5000,rpm
